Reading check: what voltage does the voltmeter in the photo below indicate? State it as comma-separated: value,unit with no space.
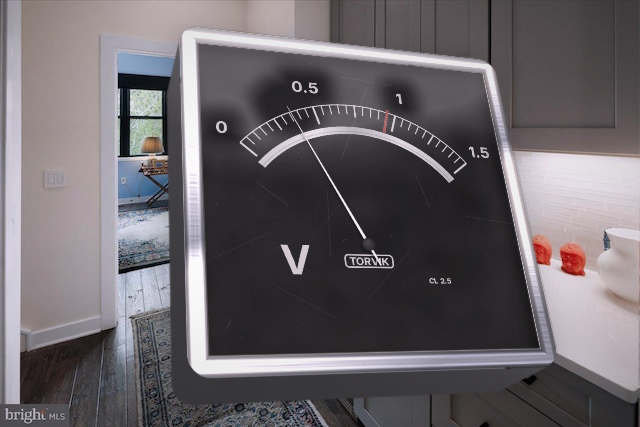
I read 0.35,V
